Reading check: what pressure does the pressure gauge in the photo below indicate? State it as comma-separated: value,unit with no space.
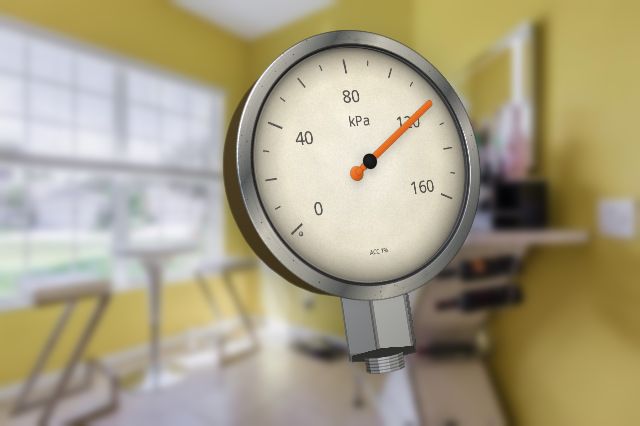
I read 120,kPa
